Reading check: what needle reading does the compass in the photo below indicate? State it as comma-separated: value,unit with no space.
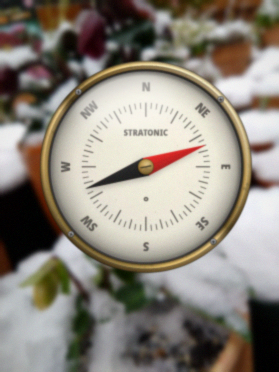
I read 70,°
